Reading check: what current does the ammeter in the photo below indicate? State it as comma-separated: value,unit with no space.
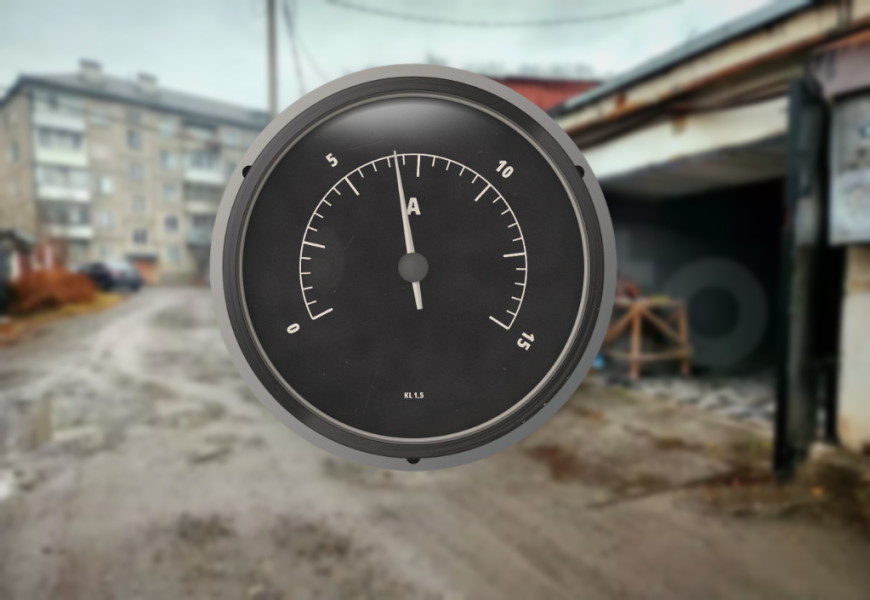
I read 6.75,A
